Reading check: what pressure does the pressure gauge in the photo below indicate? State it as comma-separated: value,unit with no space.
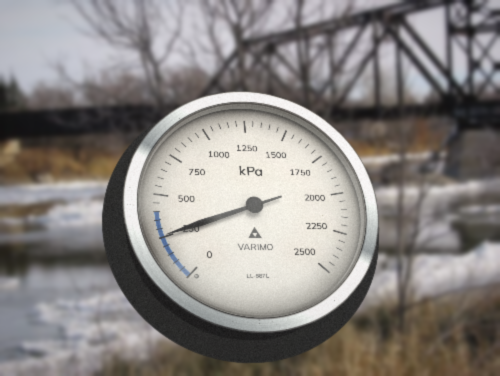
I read 250,kPa
